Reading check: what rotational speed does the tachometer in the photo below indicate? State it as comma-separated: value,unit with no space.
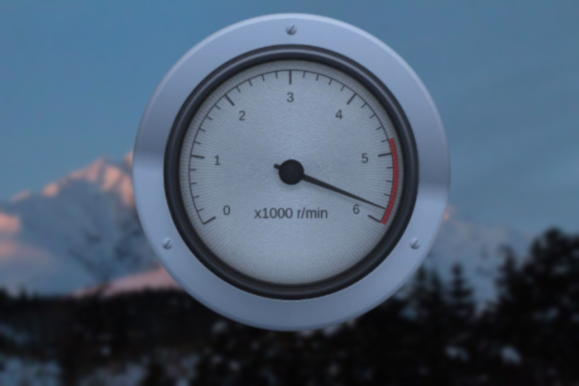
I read 5800,rpm
